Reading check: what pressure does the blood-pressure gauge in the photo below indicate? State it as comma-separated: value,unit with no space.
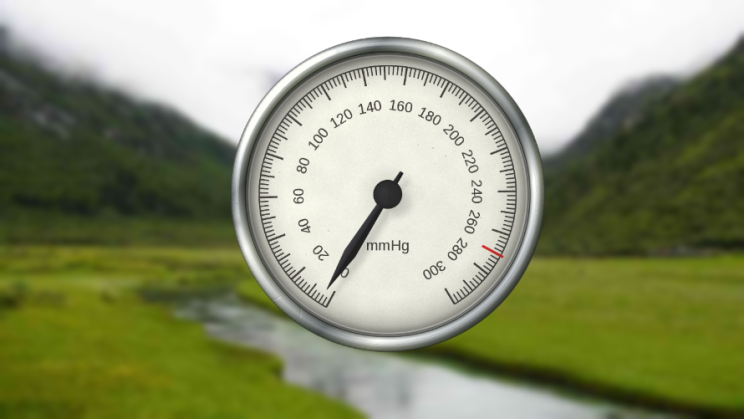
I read 4,mmHg
